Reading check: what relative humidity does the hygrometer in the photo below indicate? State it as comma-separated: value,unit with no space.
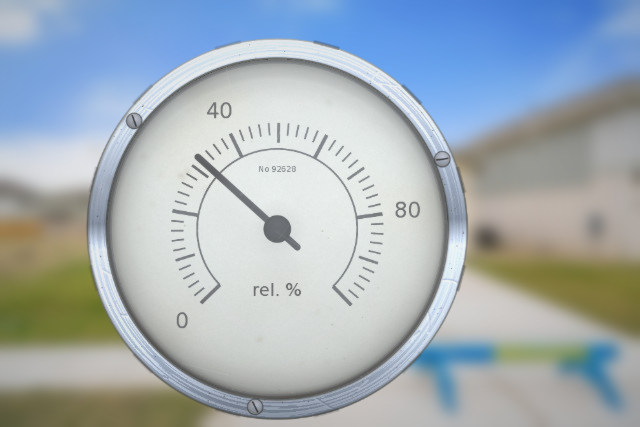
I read 32,%
